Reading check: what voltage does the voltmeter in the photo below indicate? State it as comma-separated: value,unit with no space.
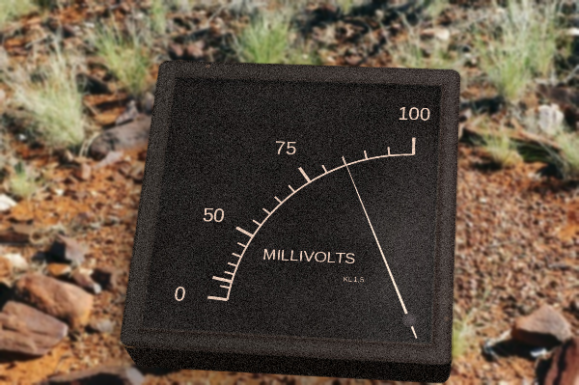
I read 85,mV
